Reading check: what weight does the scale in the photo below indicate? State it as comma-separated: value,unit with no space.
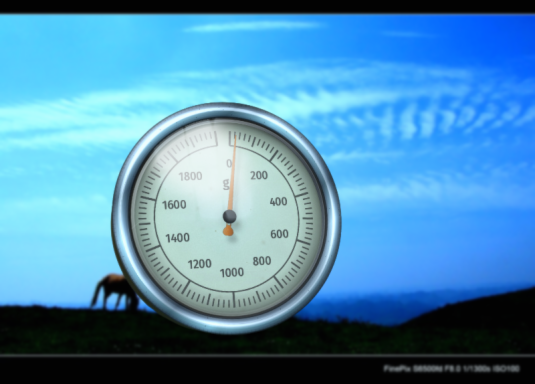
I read 20,g
